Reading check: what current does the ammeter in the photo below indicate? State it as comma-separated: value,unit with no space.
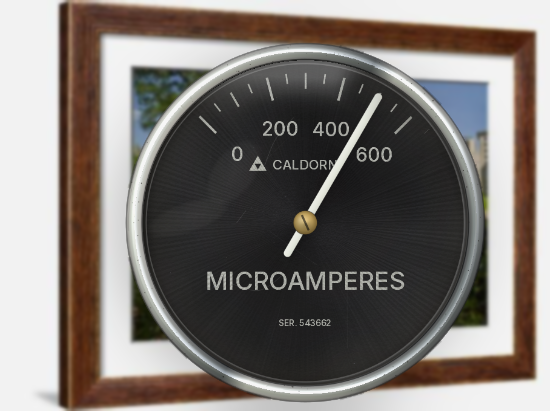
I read 500,µA
